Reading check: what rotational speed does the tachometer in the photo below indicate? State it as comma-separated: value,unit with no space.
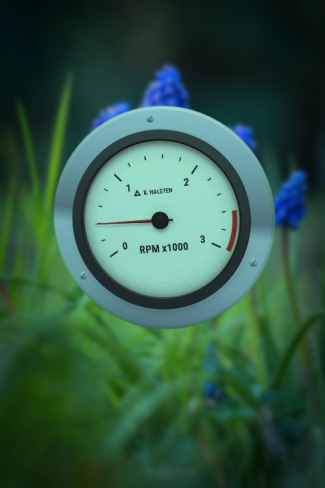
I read 400,rpm
